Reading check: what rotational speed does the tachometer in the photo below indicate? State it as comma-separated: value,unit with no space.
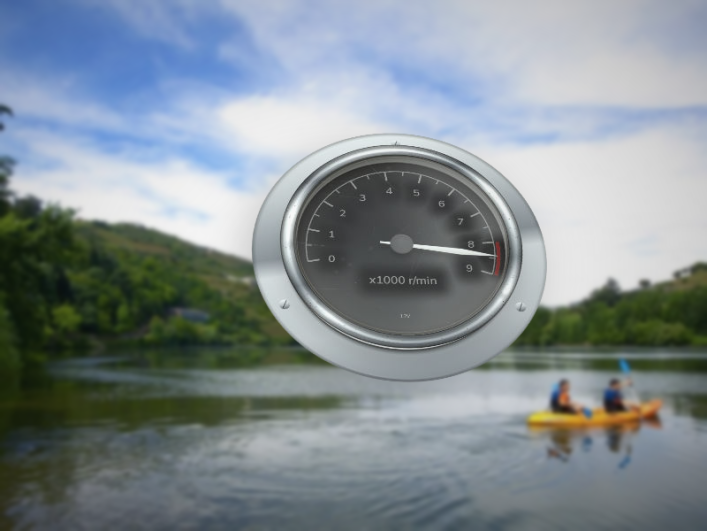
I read 8500,rpm
